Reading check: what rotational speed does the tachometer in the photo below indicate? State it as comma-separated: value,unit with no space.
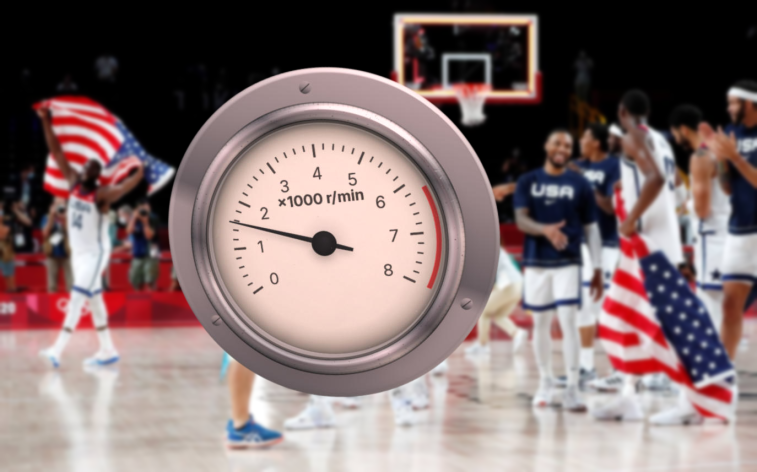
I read 1600,rpm
